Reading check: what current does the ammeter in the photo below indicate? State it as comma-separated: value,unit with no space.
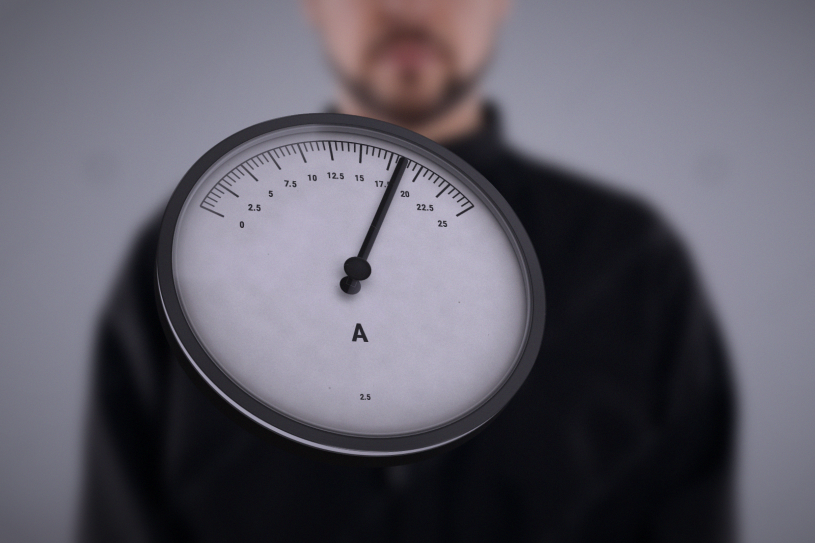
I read 18.5,A
